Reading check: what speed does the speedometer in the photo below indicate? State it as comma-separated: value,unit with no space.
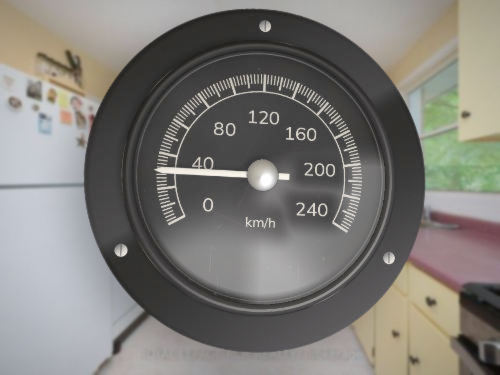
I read 30,km/h
